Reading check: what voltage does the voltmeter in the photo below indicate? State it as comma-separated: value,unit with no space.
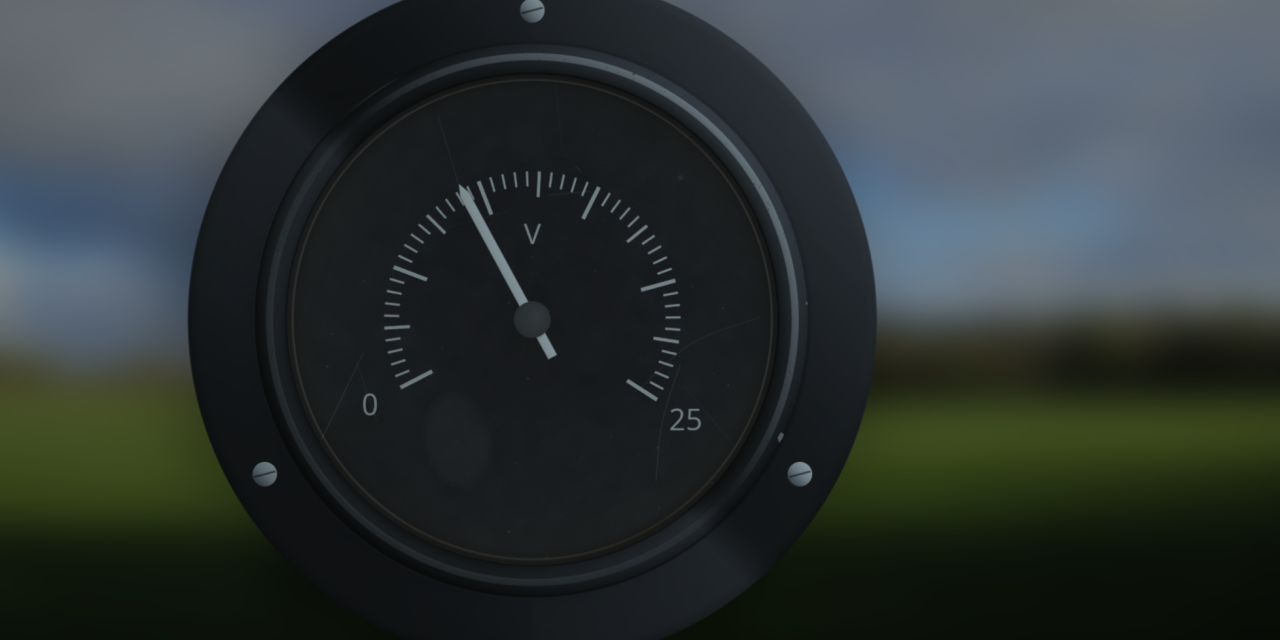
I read 9.25,V
